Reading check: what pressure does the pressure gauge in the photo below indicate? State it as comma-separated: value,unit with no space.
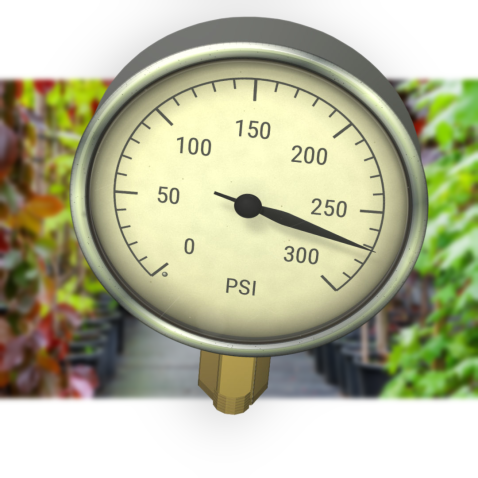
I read 270,psi
